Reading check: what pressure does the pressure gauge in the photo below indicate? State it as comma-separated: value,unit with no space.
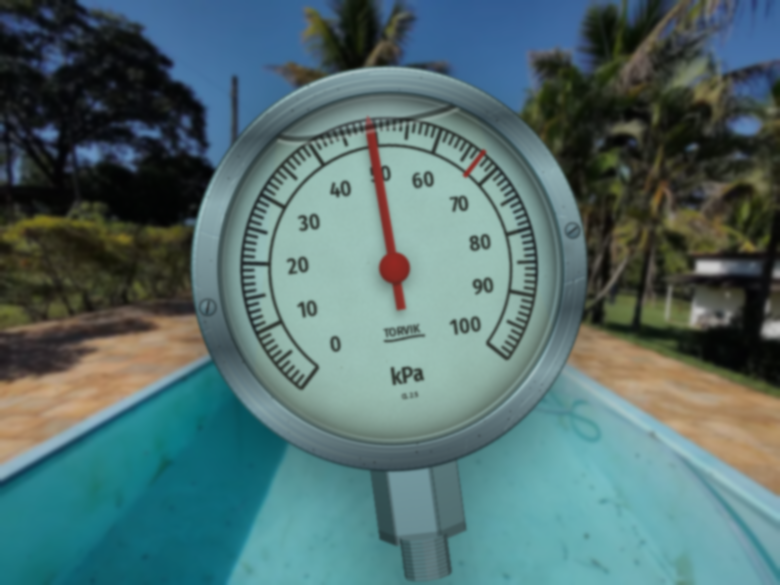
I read 49,kPa
